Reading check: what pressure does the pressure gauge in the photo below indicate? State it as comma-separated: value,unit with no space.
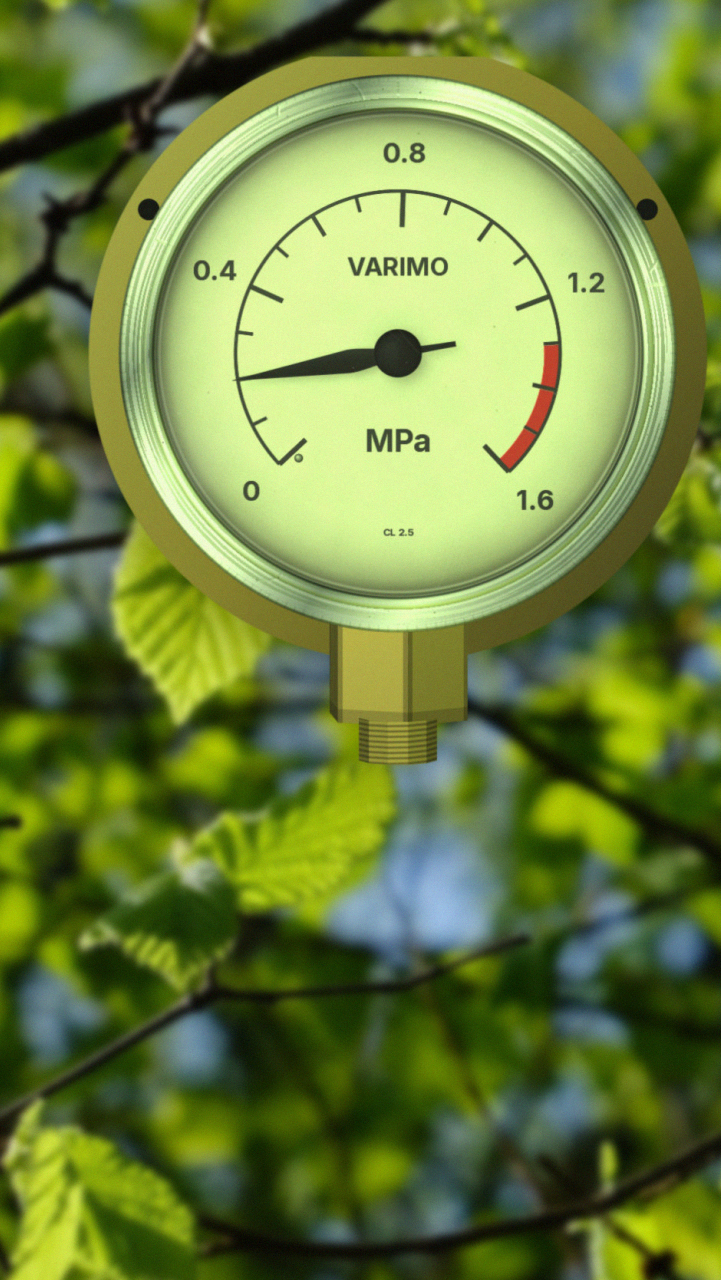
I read 0.2,MPa
